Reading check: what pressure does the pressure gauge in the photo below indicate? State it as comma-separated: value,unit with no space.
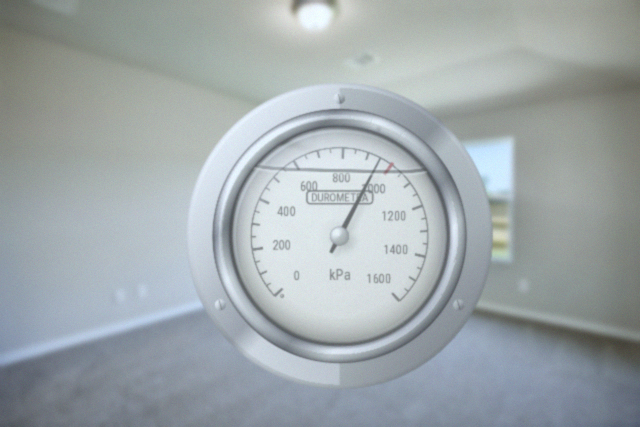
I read 950,kPa
